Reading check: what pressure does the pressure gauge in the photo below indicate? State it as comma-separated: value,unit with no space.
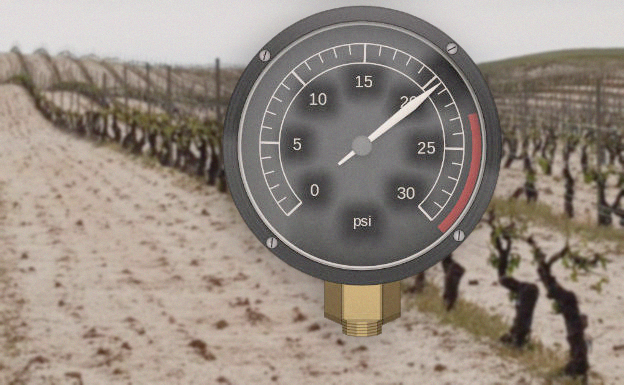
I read 20.5,psi
